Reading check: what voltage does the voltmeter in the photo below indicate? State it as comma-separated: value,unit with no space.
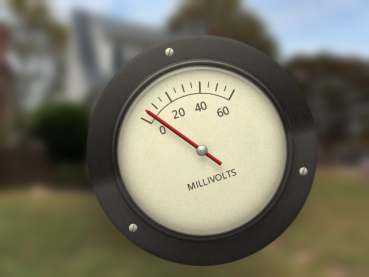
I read 5,mV
